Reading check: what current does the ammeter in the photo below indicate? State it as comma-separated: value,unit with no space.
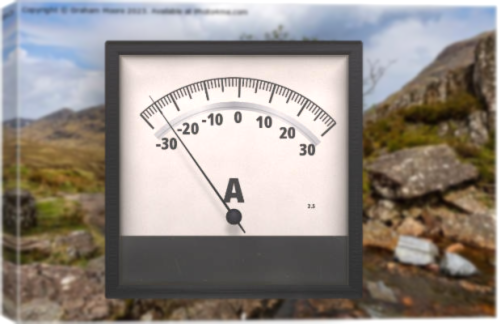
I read -25,A
